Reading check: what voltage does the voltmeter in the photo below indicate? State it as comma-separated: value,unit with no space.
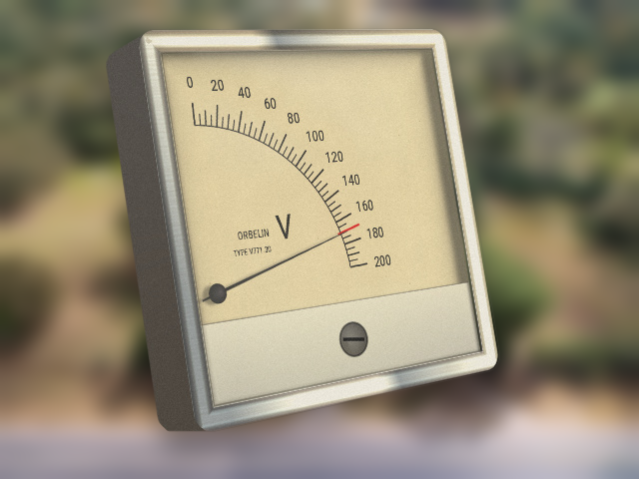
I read 170,V
